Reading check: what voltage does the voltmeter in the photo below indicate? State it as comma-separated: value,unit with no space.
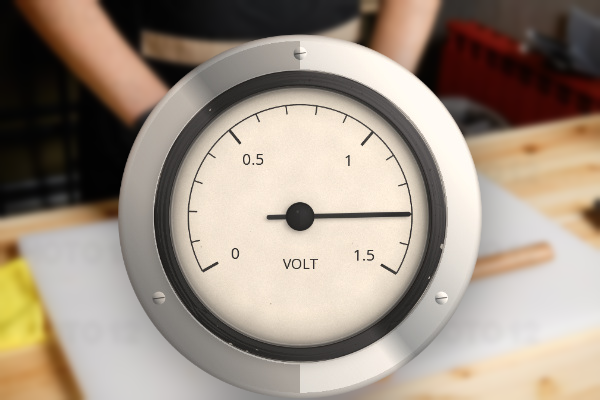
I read 1.3,V
